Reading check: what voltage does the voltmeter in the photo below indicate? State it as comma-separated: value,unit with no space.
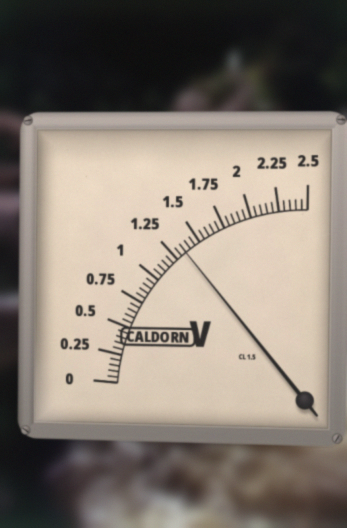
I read 1.35,V
